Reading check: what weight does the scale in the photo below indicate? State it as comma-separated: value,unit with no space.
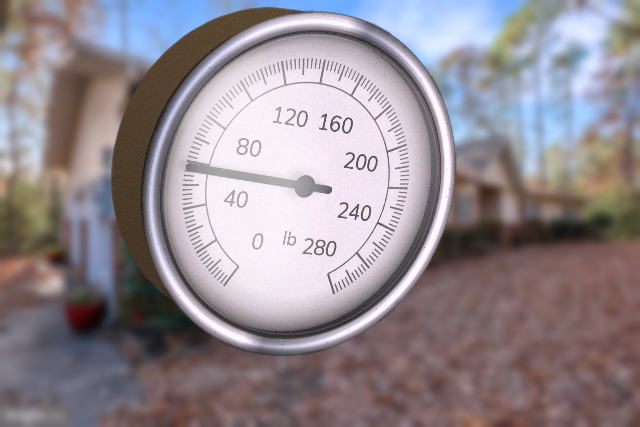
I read 58,lb
